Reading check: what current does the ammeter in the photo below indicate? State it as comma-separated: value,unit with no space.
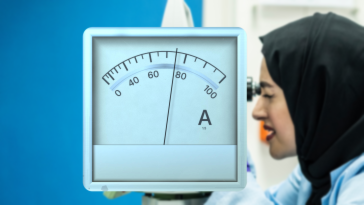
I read 75,A
